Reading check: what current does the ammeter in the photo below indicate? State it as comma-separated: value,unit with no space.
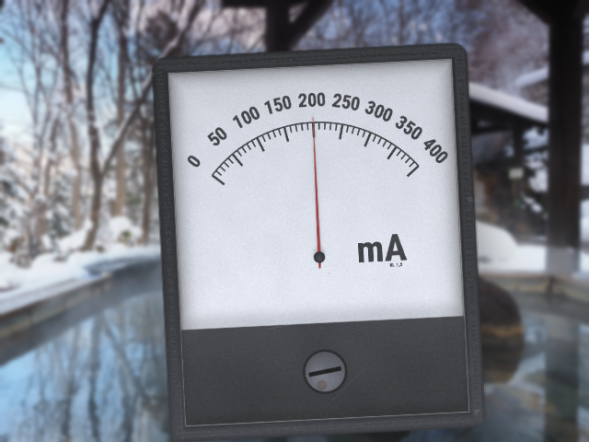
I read 200,mA
